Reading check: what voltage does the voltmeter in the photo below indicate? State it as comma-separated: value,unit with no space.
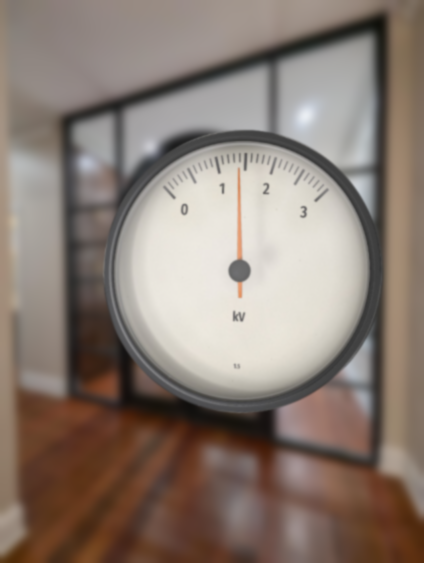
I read 1.4,kV
